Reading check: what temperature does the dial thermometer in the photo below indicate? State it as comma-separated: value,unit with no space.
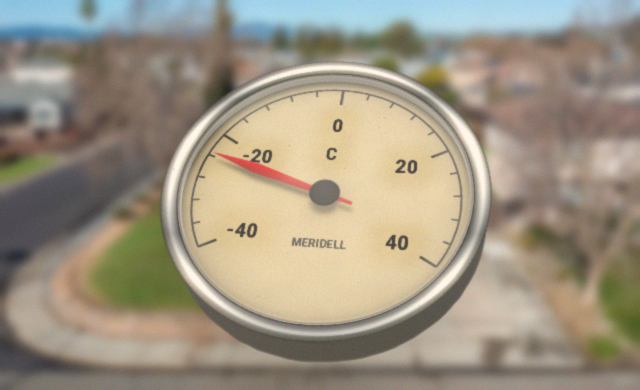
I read -24,°C
